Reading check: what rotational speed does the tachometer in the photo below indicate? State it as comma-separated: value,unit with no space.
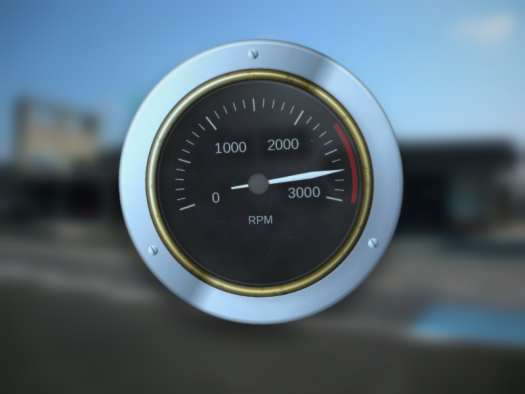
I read 2700,rpm
